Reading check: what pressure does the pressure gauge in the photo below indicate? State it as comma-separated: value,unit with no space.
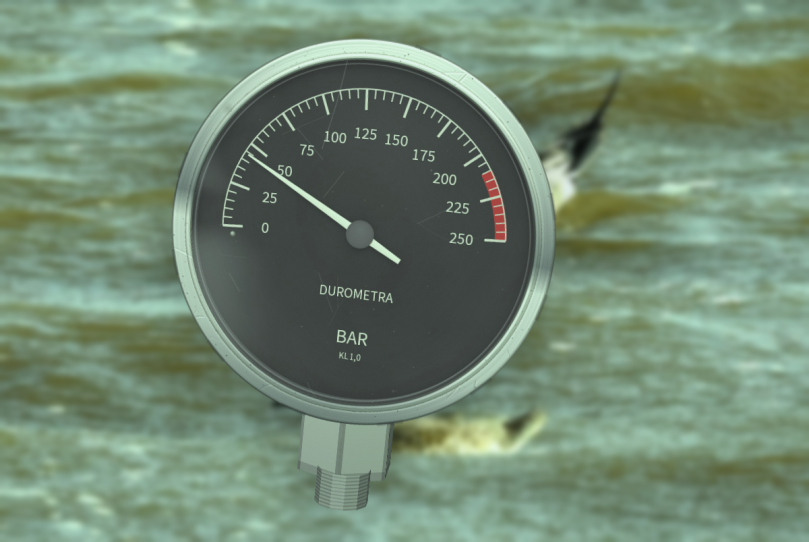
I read 45,bar
